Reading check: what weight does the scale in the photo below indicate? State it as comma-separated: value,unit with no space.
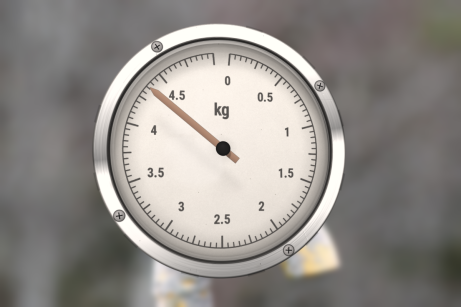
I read 4.35,kg
